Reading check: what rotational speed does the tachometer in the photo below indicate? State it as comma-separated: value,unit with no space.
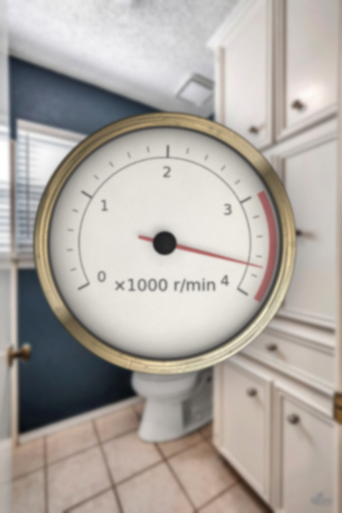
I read 3700,rpm
